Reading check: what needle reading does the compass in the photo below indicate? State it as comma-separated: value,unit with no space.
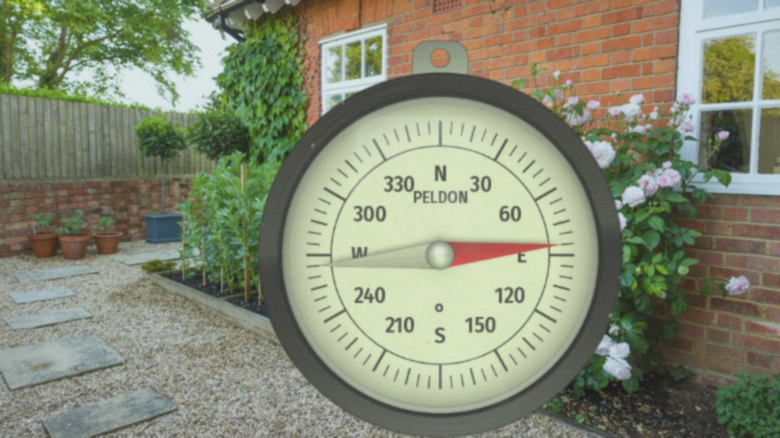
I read 85,°
